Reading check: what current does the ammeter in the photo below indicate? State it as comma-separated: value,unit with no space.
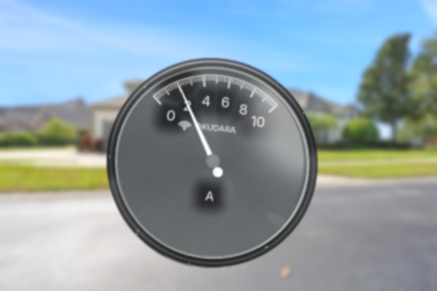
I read 2,A
